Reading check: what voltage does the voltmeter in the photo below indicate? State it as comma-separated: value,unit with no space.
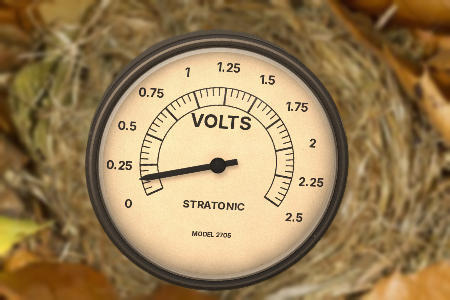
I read 0.15,V
